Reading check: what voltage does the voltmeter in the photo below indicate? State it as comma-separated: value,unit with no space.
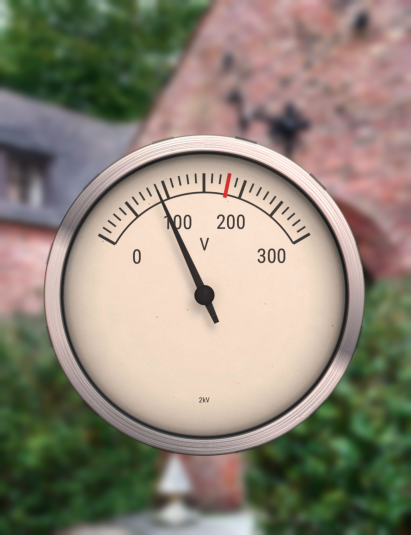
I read 90,V
